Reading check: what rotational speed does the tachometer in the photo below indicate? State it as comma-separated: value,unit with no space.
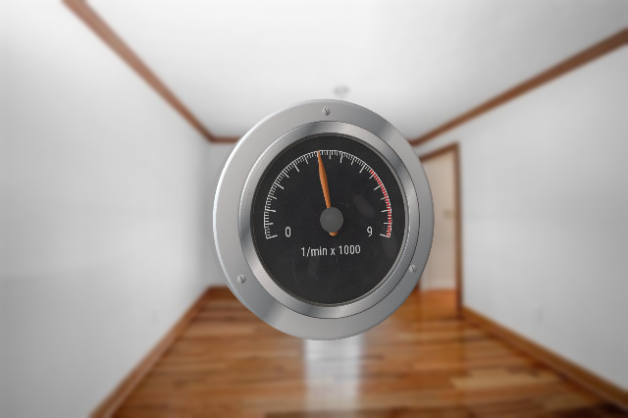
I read 4000,rpm
